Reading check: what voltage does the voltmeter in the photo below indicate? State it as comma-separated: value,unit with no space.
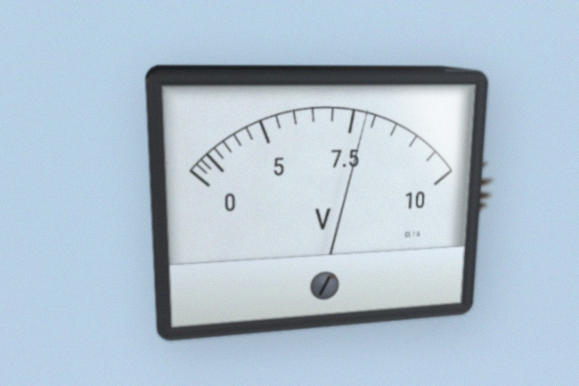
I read 7.75,V
